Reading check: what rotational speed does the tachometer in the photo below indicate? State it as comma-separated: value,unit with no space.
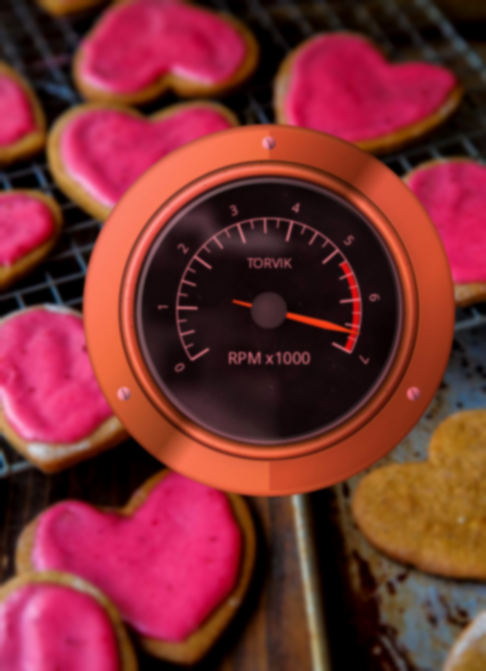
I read 6625,rpm
